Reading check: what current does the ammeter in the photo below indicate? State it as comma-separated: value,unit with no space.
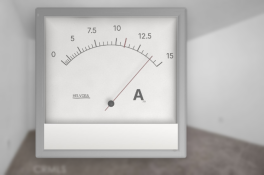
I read 14,A
